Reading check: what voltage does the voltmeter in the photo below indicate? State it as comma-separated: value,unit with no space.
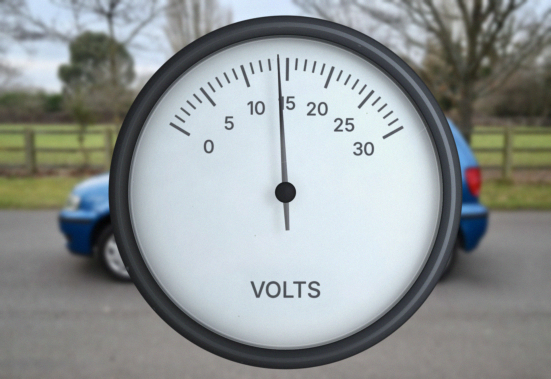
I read 14,V
